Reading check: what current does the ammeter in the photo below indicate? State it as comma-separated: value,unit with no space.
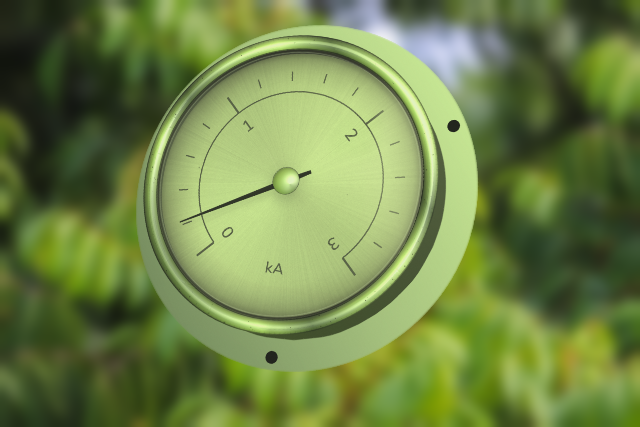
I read 0.2,kA
